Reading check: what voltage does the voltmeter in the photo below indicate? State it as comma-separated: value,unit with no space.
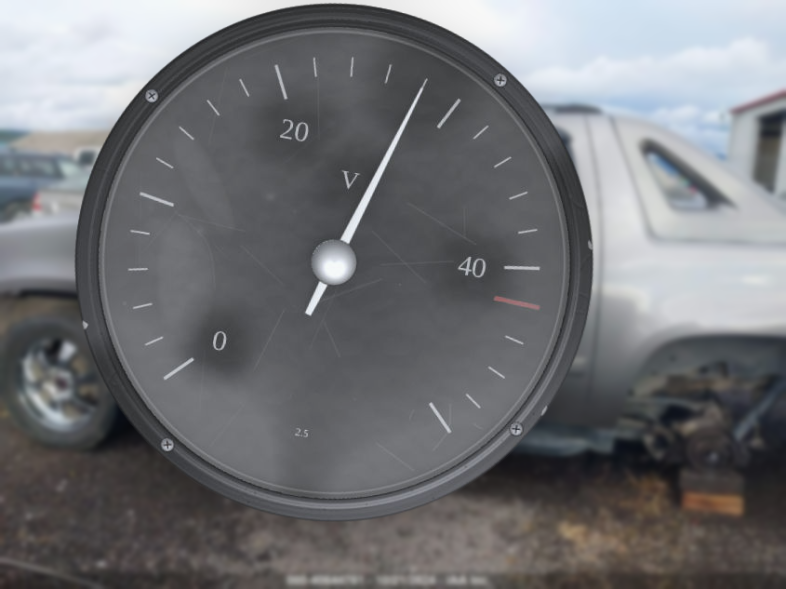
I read 28,V
